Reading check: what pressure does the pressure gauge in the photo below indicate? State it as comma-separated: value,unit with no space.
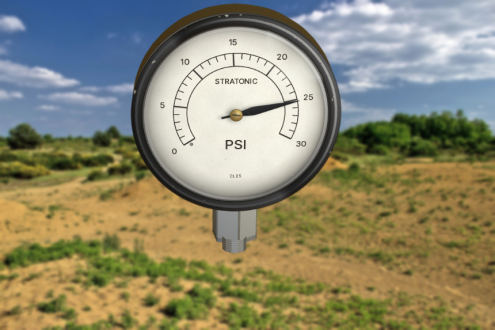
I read 25,psi
